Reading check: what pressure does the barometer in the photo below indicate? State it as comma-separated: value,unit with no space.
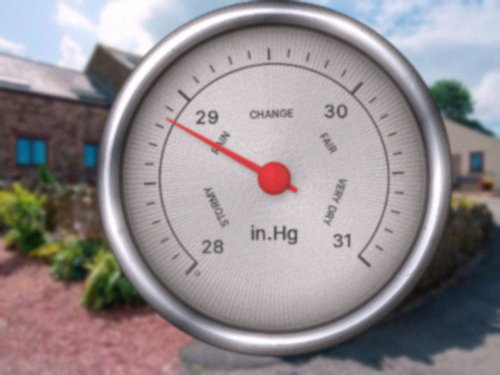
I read 28.85,inHg
